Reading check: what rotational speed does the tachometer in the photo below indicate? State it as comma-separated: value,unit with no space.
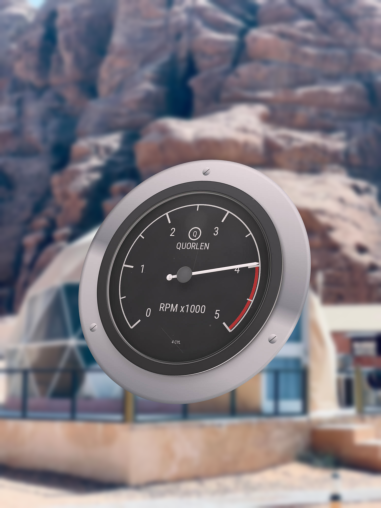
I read 4000,rpm
